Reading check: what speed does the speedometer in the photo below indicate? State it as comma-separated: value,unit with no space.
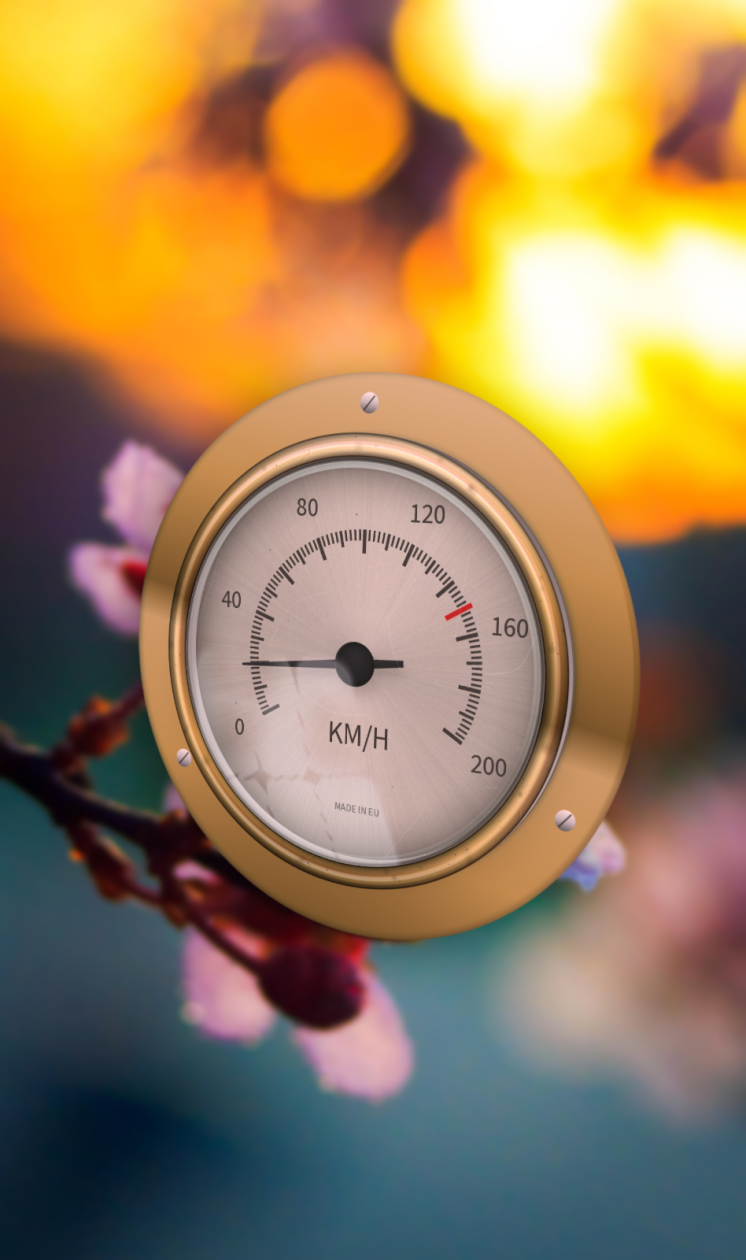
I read 20,km/h
